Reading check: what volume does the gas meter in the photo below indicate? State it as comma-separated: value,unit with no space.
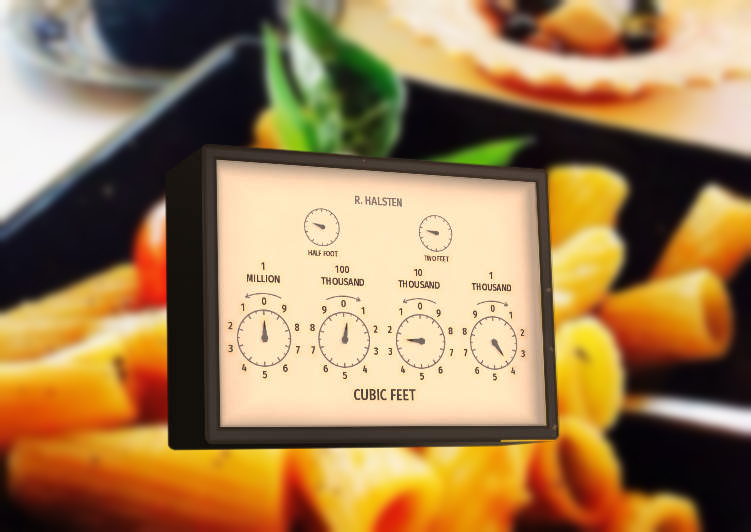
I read 2400,ft³
